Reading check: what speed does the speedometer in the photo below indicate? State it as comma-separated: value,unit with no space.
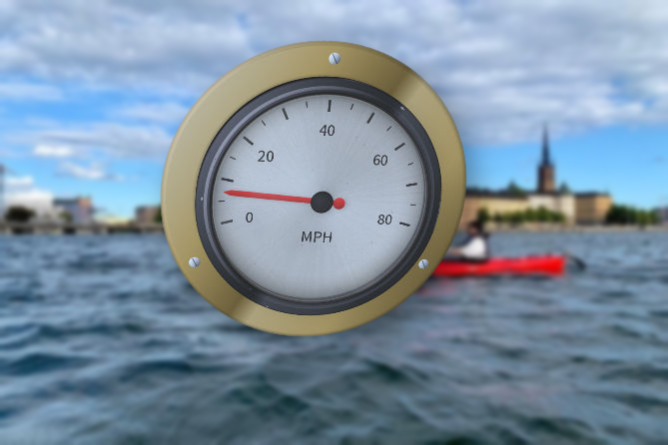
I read 7.5,mph
